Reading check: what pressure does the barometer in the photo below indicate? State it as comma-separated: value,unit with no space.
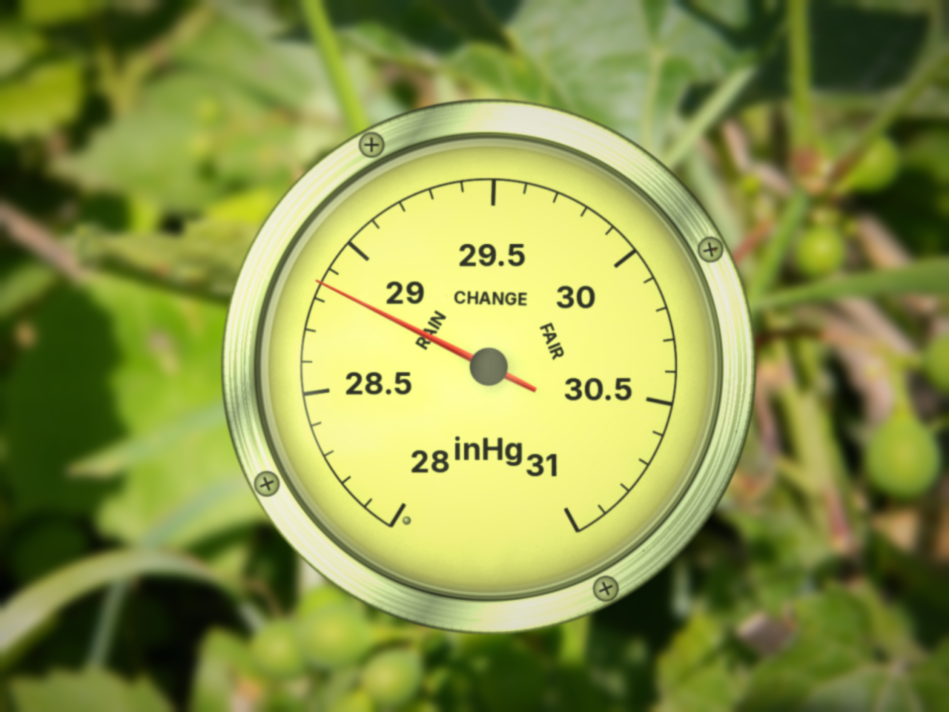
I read 28.85,inHg
